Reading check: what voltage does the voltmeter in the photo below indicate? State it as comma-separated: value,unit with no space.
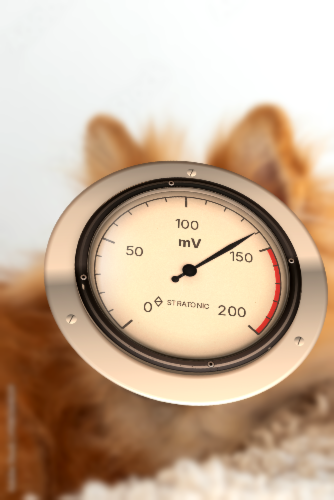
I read 140,mV
